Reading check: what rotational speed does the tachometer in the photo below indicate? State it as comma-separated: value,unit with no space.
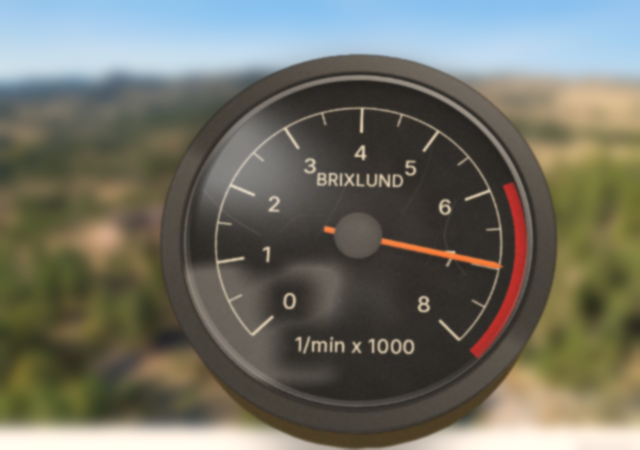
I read 7000,rpm
